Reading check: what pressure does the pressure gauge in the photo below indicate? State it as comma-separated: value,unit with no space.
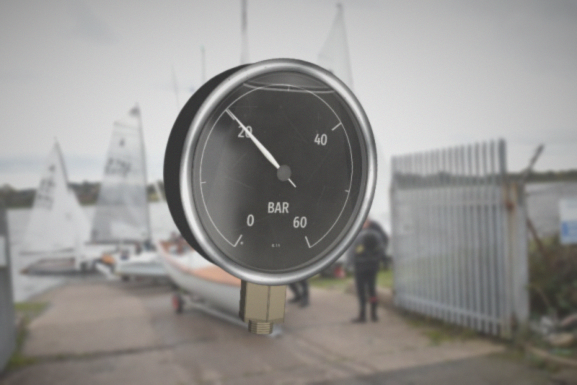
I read 20,bar
